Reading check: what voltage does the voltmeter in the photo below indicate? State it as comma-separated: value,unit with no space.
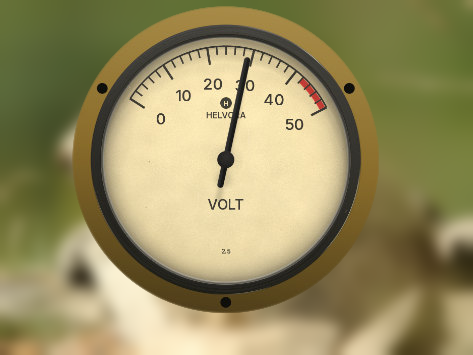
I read 29,V
